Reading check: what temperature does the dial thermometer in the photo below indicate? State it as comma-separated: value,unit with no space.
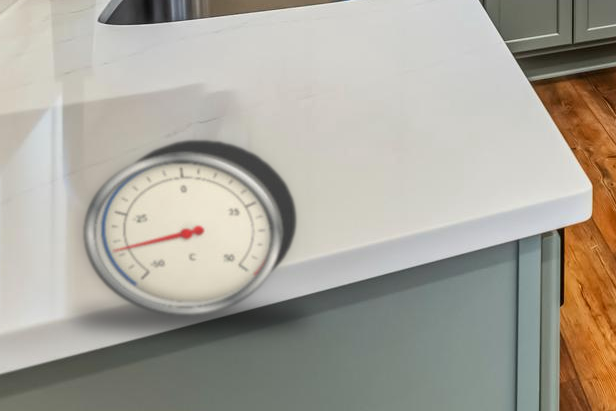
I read -37.5,°C
